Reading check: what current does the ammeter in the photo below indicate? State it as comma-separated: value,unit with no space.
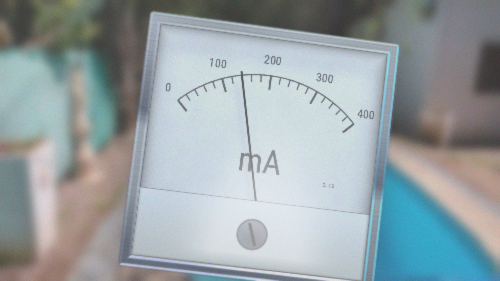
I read 140,mA
